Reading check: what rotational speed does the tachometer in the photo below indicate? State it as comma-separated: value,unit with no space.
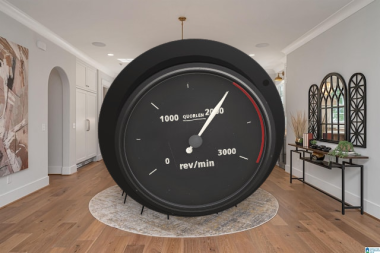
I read 2000,rpm
